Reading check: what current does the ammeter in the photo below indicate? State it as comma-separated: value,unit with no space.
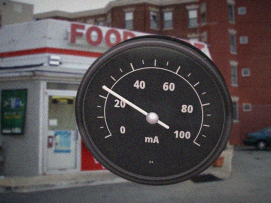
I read 25,mA
